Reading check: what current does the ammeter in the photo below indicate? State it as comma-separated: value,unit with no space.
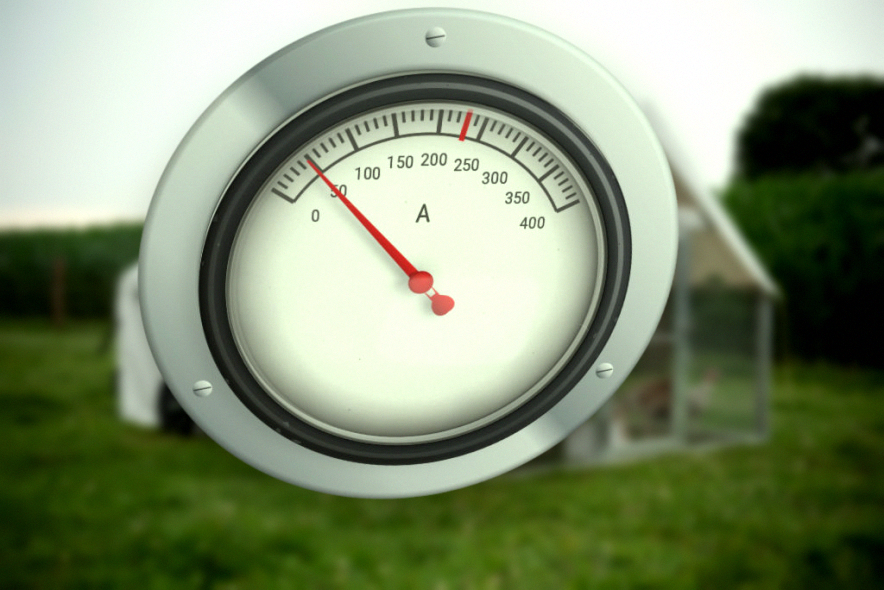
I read 50,A
